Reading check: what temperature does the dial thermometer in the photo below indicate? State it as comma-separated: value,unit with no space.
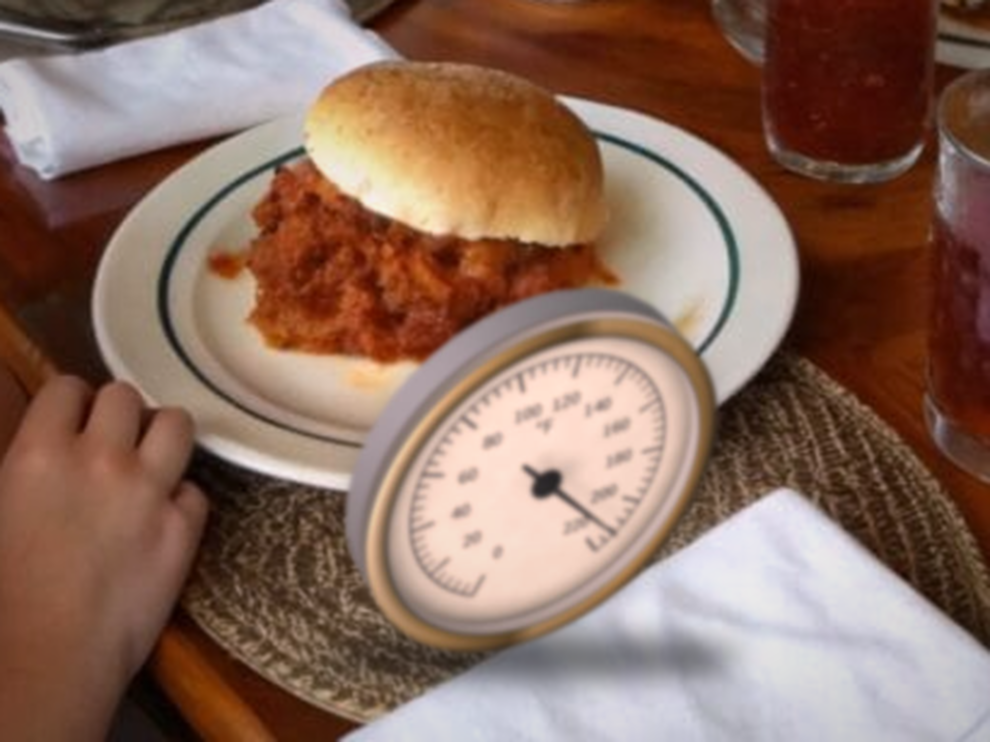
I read 212,°F
